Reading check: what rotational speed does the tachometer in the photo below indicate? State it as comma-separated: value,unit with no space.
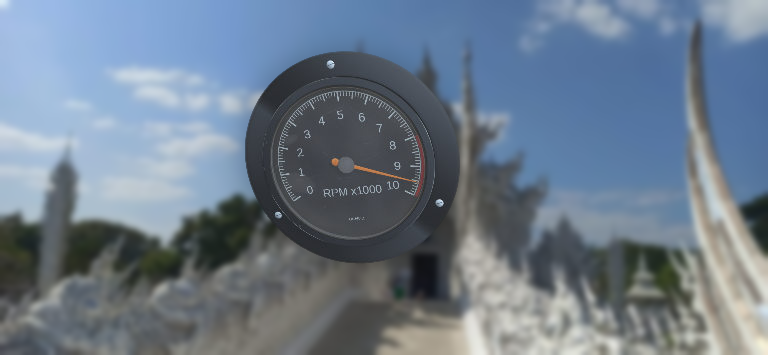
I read 9500,rpm
